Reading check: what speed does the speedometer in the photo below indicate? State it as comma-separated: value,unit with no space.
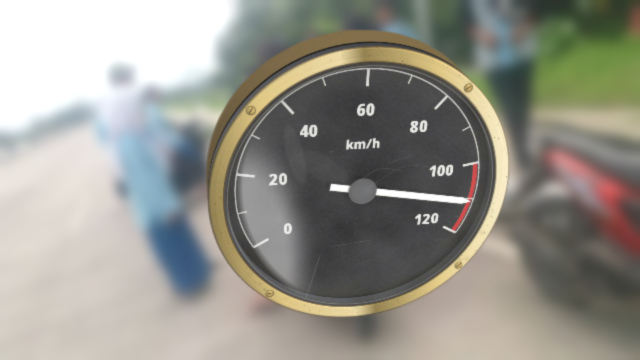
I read 110,km/h
